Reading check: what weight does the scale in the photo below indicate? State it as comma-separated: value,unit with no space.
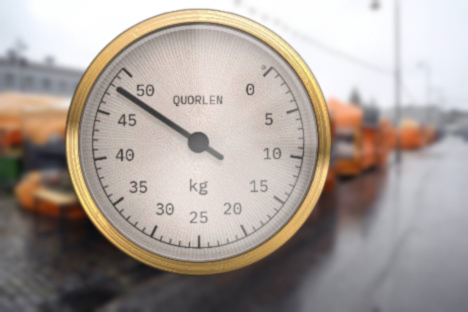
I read 48,kg
